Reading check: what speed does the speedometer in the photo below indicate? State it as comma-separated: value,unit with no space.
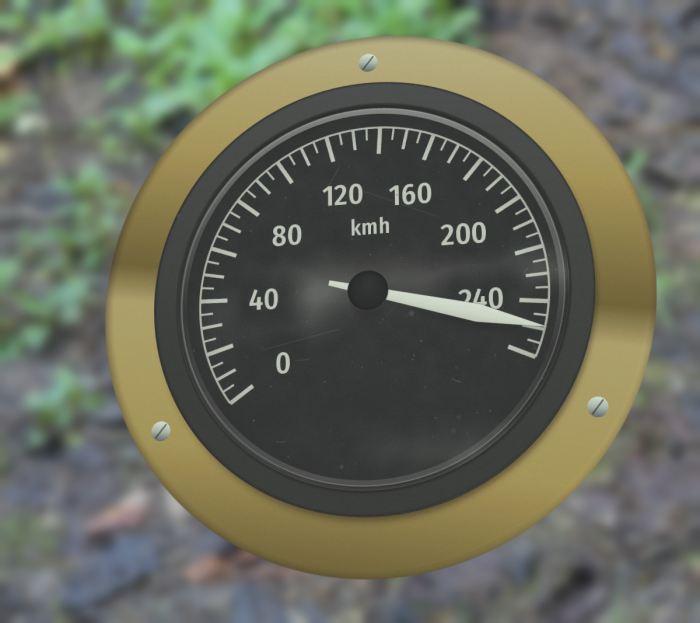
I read 250,km/h
